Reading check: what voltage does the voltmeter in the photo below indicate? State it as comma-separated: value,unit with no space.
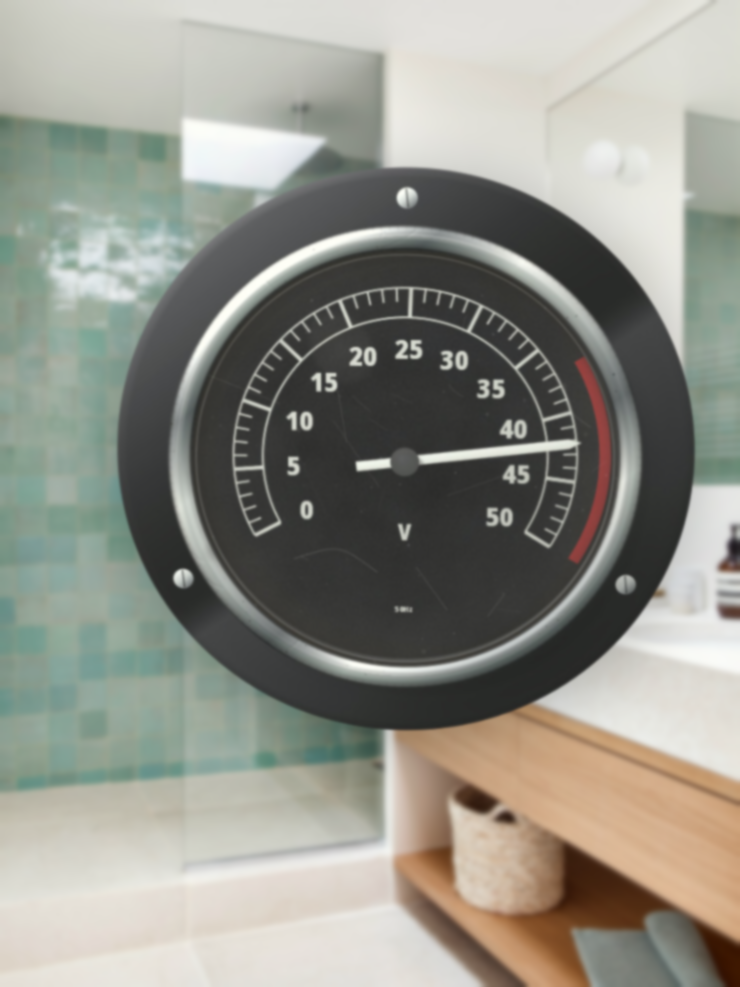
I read 42,V
